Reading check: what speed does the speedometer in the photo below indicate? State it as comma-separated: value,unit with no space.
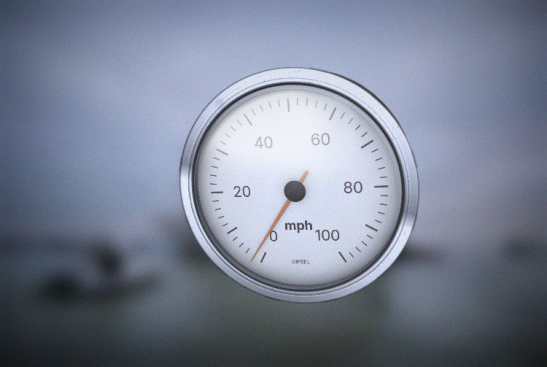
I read 2,mph
